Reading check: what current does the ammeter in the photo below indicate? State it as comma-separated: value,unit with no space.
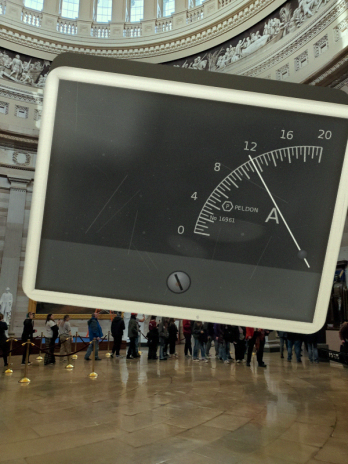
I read 11.5,A
